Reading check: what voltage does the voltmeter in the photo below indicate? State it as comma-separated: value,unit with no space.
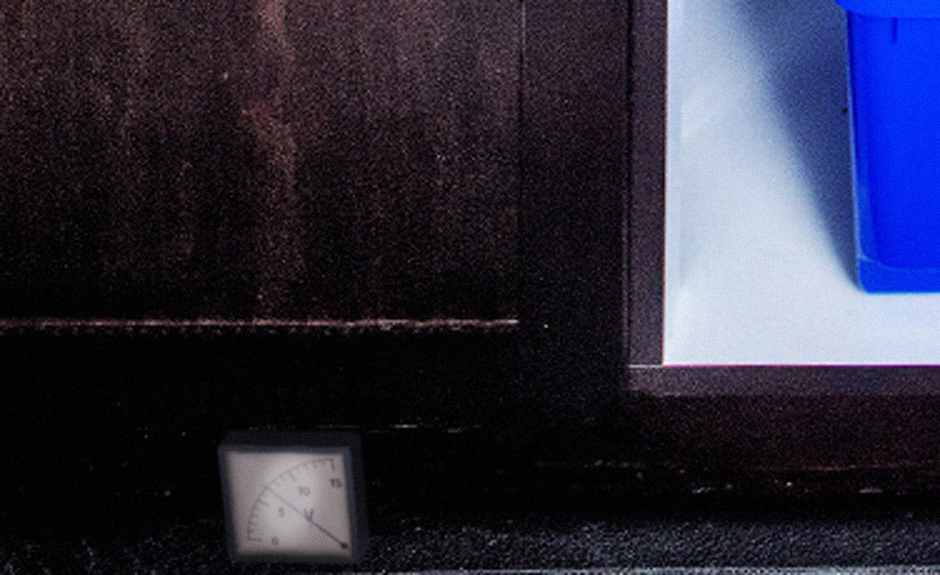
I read 7,V
